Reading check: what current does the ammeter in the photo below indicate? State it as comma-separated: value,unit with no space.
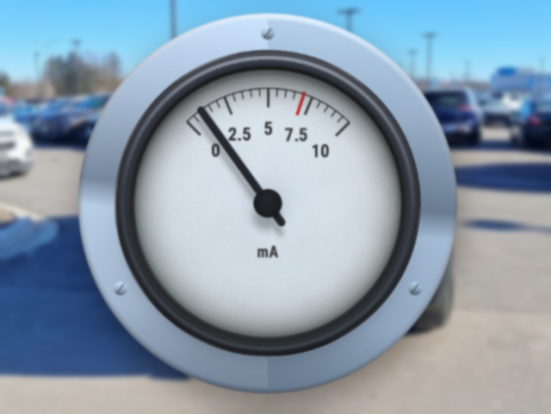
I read 1,mA
